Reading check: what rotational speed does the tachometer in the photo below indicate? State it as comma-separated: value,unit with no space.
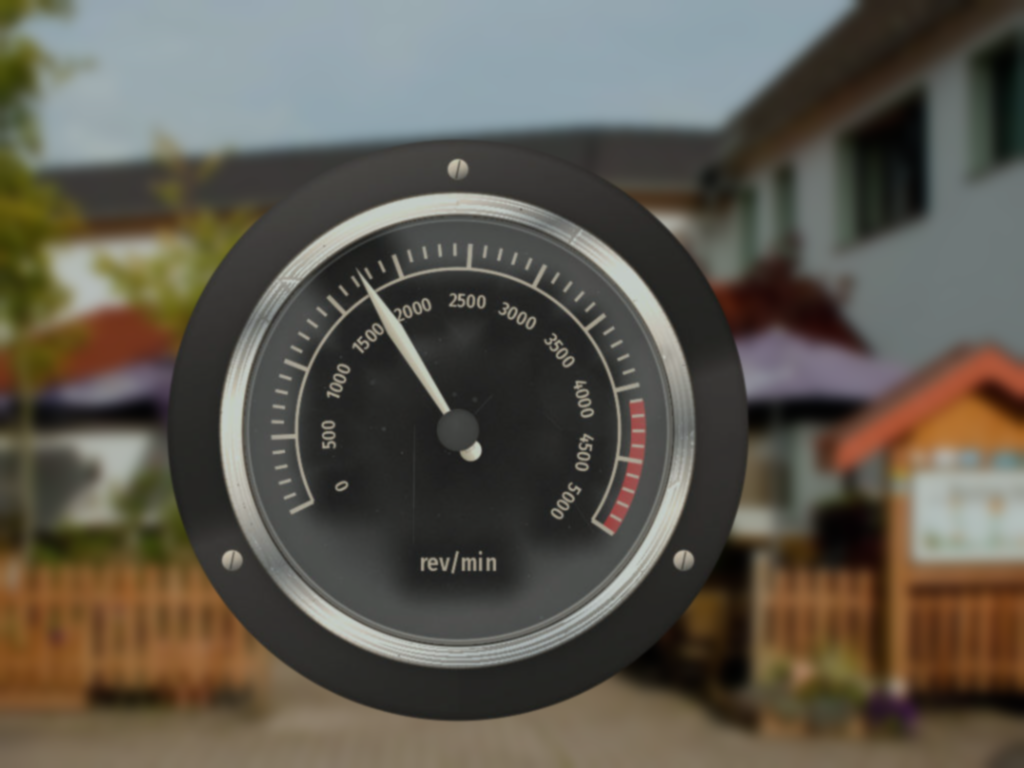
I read 1750,rpm
